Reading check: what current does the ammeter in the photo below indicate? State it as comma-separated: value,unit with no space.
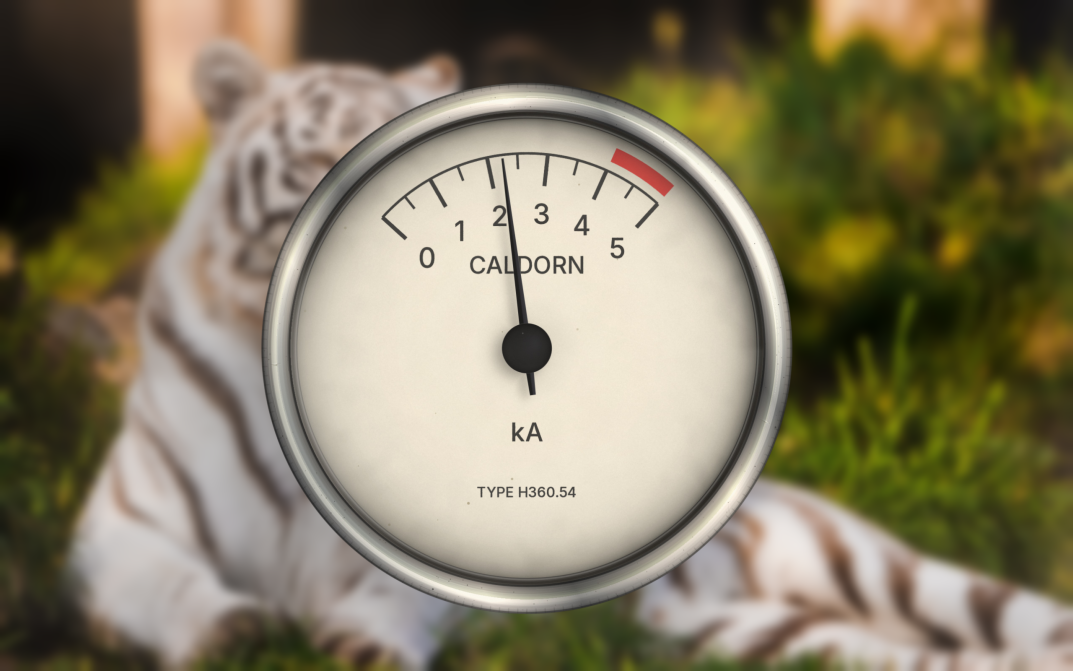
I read 2.25,kA
